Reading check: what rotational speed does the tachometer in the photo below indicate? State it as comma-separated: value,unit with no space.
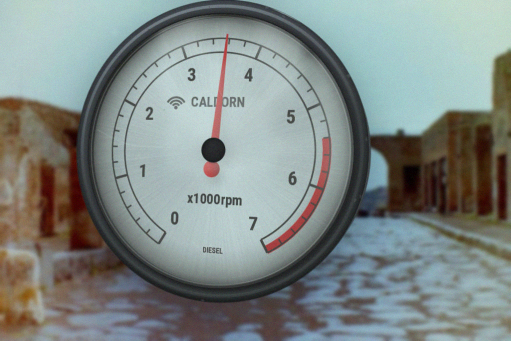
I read 3600,rpm
